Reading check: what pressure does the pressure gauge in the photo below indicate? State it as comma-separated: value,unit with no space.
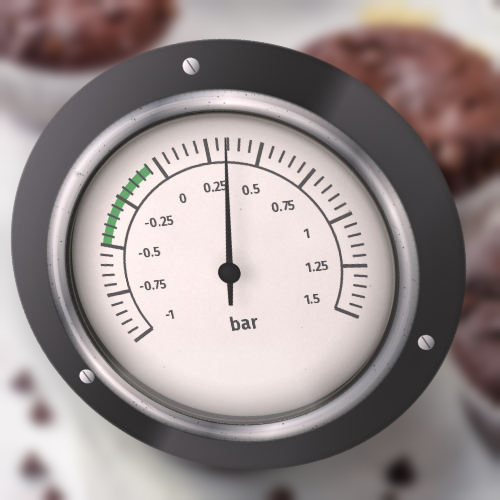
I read 0.35,bar
